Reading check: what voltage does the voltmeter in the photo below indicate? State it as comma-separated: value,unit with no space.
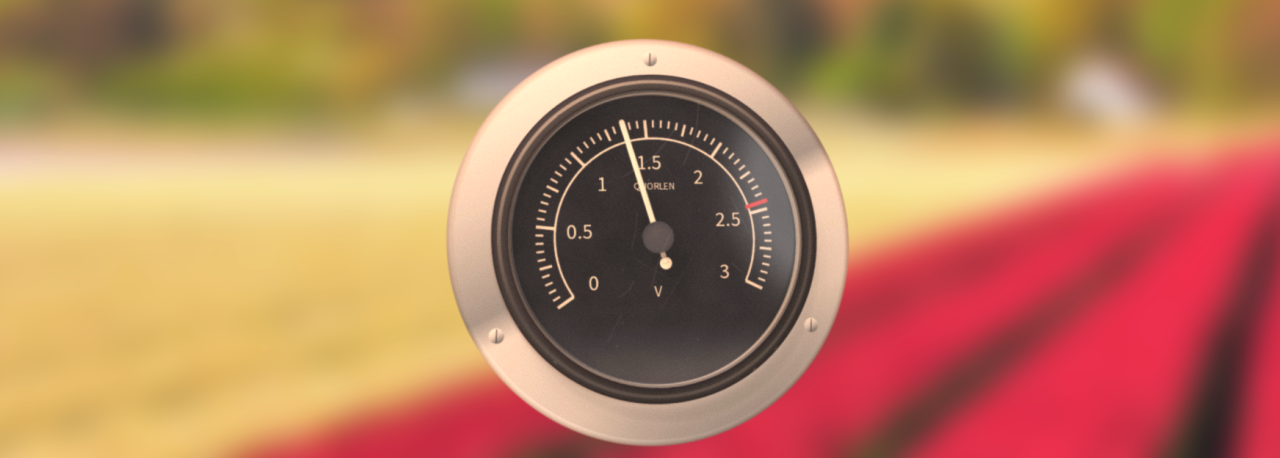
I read 1.35,V
